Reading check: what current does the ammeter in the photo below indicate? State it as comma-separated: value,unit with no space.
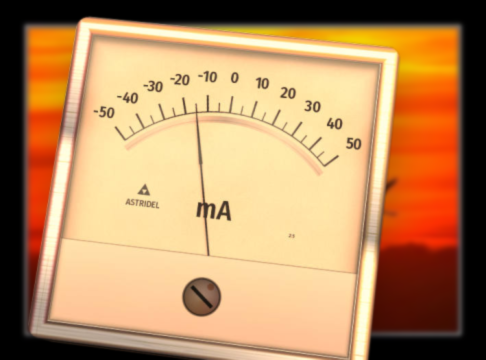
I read -15,mA
